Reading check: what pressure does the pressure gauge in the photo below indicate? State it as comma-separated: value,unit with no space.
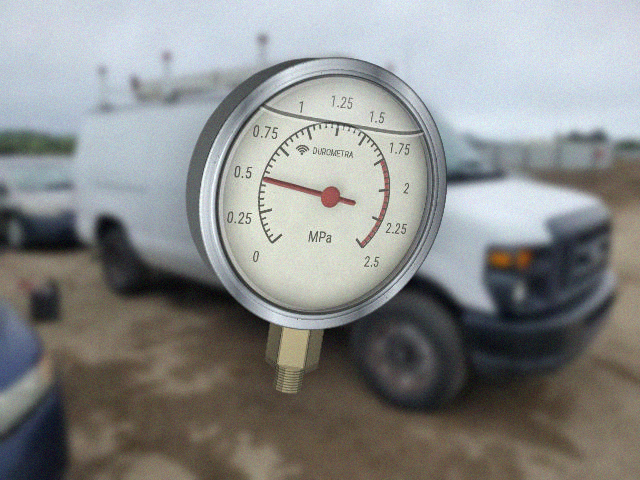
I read 0.5,MPa
